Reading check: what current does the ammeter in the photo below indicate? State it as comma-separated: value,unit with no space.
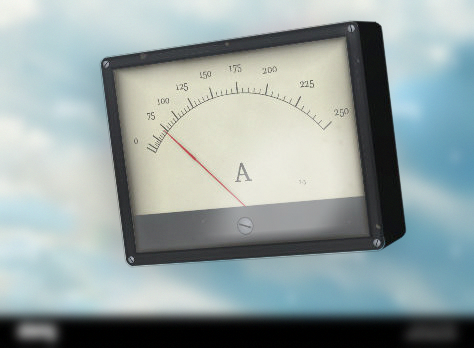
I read 75,A
